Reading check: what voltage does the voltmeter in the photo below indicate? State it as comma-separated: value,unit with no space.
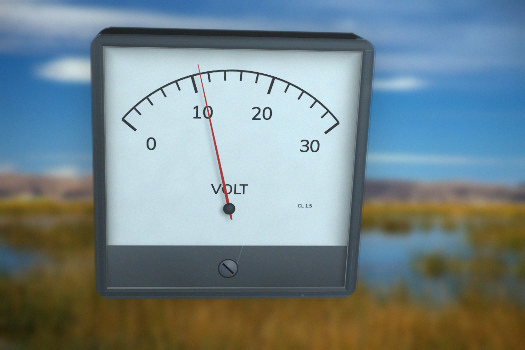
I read 11,V
